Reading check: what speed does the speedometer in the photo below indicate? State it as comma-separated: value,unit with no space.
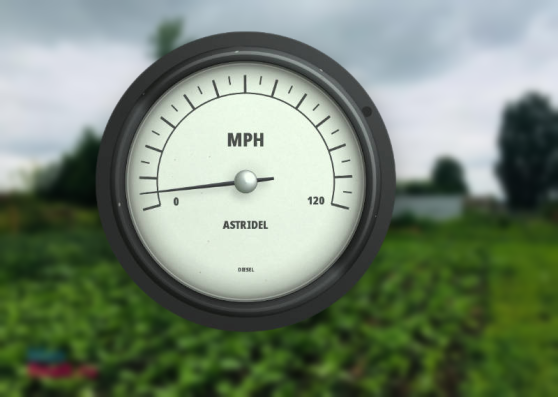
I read 5,mph
